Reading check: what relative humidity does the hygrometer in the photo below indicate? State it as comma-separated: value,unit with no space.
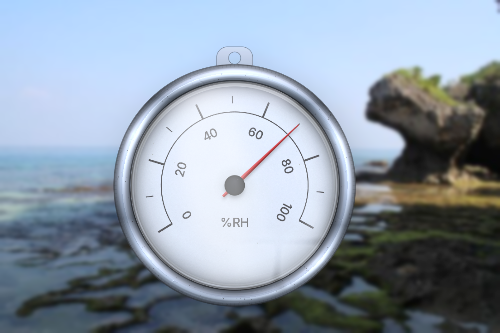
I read 70,%
